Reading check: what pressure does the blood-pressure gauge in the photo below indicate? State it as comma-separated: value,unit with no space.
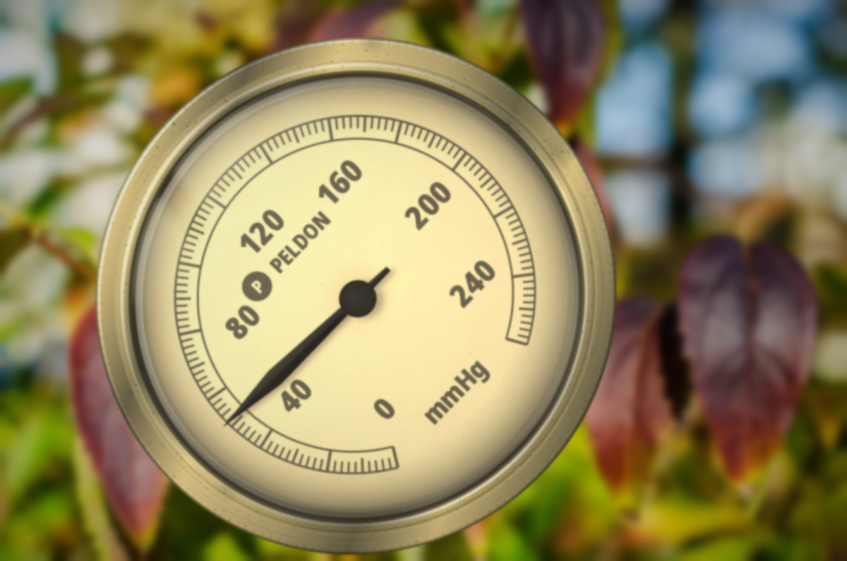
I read 52,mmHg
